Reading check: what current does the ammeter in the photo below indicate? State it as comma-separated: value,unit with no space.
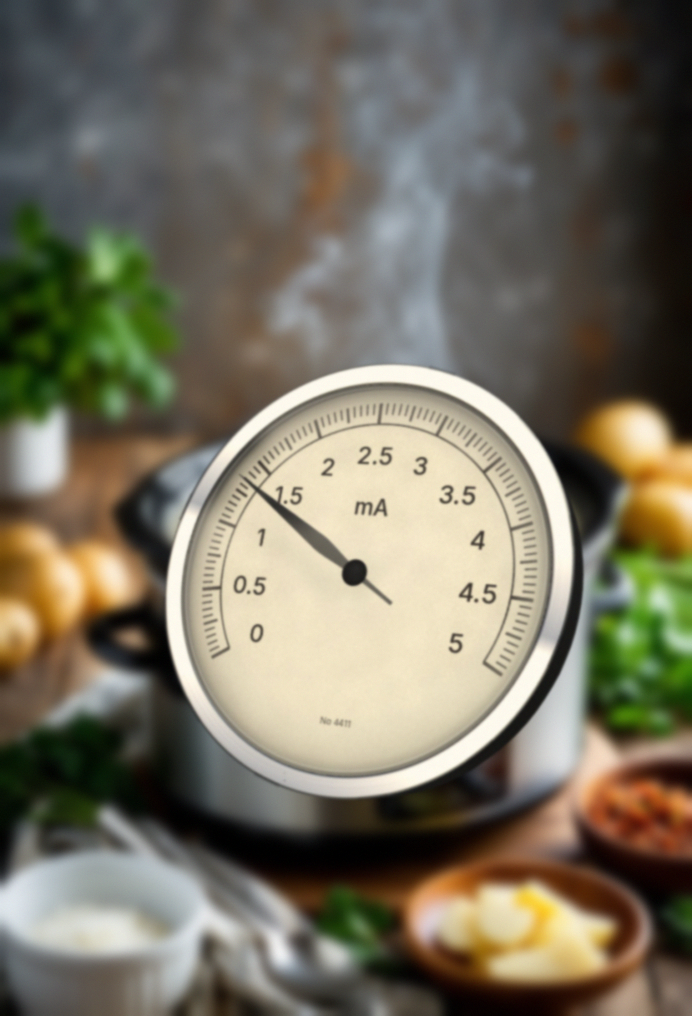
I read 1.35,mA
